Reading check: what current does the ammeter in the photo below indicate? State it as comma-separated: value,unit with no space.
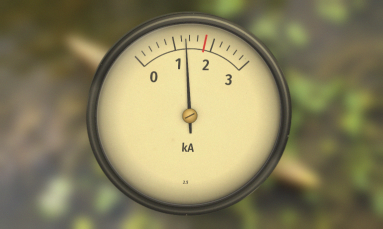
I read 1.3,kA
